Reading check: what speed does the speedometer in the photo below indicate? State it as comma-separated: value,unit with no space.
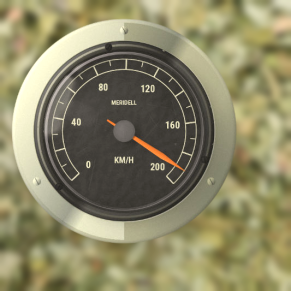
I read 190,km/h
